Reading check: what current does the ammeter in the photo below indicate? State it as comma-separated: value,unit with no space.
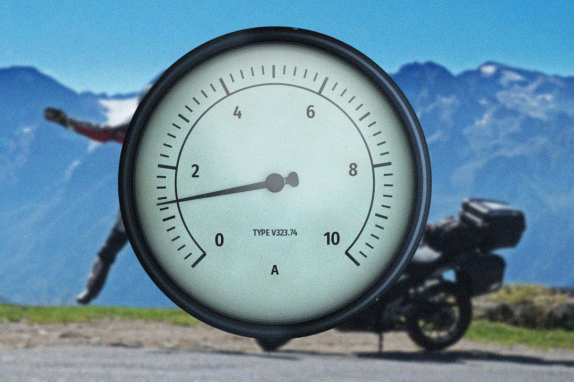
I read 1.3,A
